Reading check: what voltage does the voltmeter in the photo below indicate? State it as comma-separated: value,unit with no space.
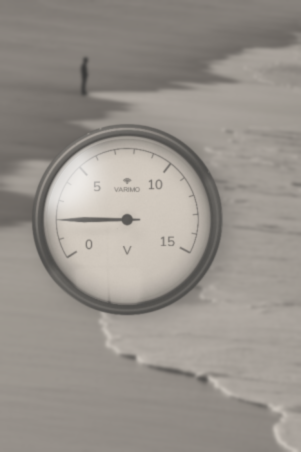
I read 2,V
